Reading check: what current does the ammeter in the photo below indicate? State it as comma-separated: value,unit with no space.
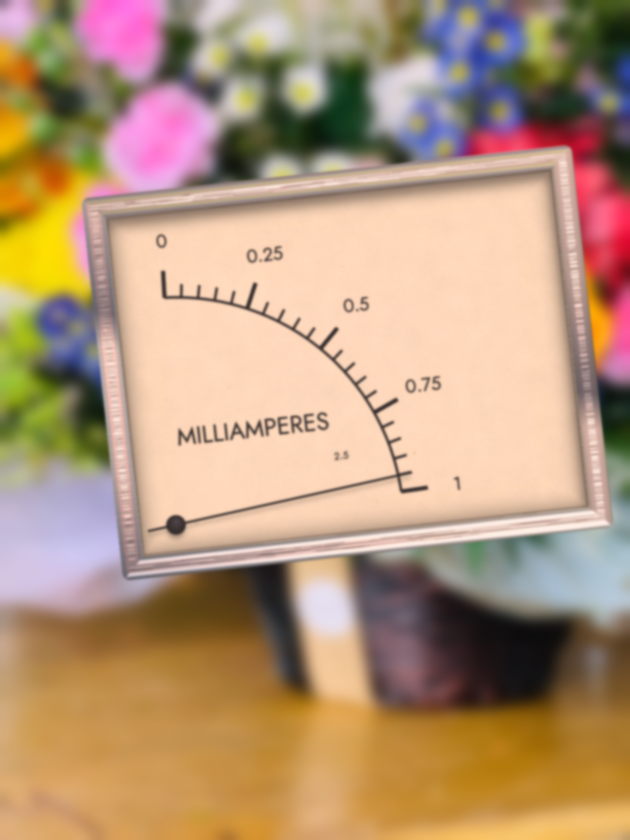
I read 0.95,mA
